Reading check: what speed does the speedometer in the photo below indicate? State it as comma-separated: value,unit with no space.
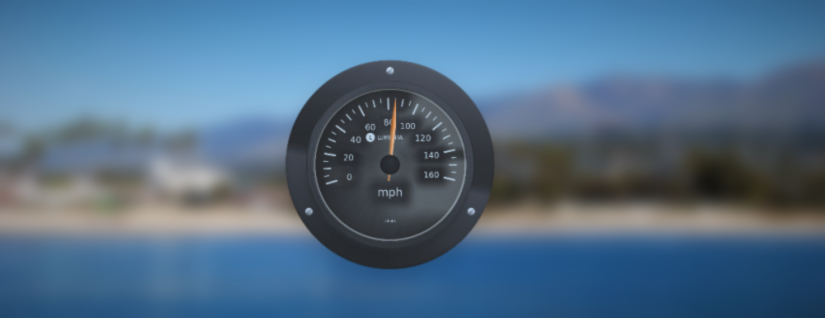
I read 85,mph
